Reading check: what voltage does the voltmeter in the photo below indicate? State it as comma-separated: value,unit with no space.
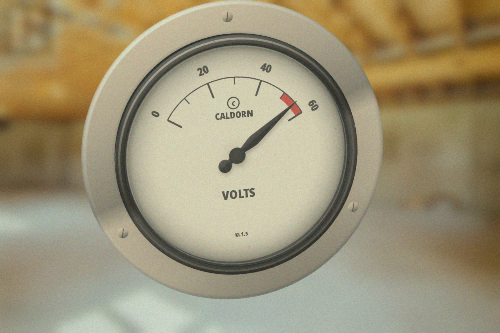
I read 55,V
